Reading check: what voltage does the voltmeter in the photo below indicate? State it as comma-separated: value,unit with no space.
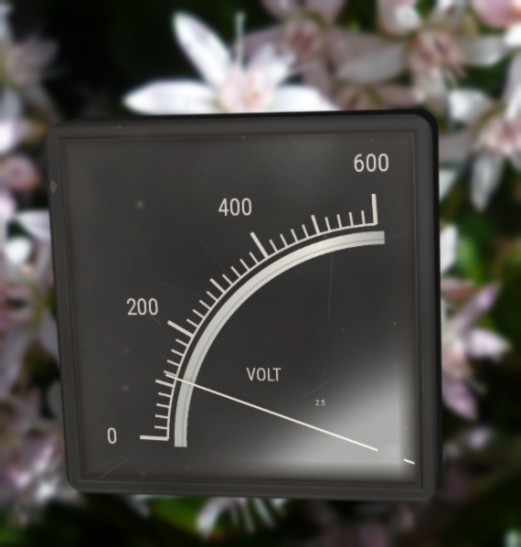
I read 120,V
